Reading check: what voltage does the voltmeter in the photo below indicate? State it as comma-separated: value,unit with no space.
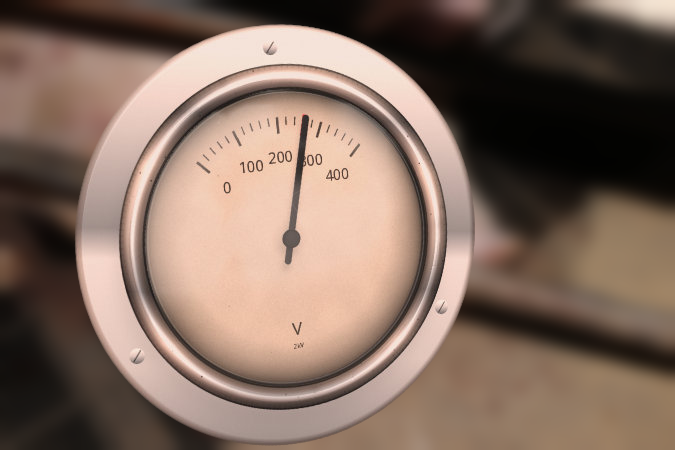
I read 260,V
